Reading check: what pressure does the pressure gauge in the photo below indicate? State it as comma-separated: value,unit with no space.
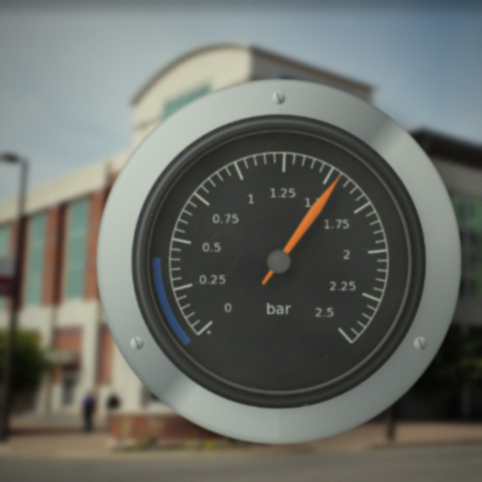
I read 1.55,bar
